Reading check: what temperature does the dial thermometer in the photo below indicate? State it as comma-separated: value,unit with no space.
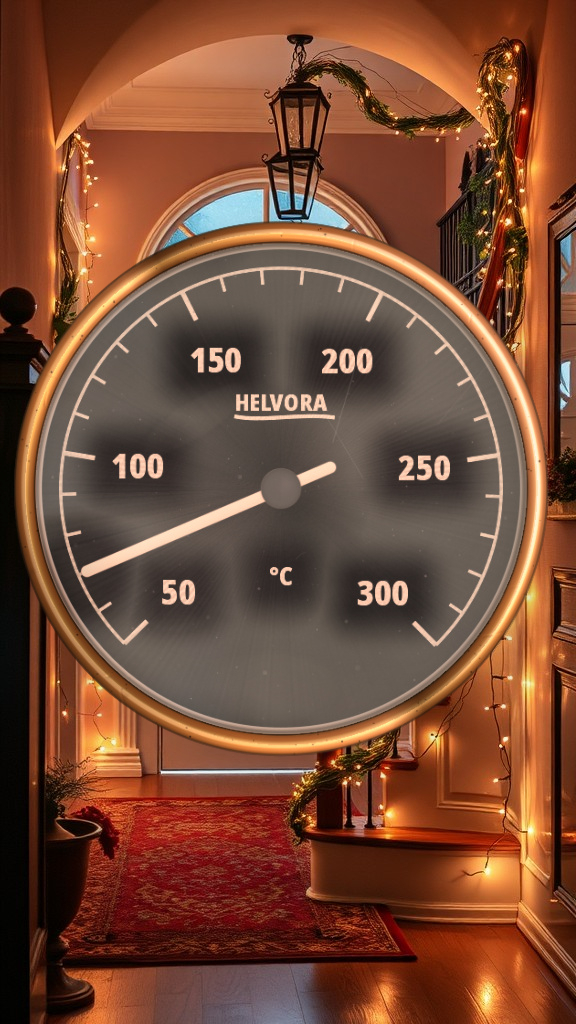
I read 70,°C
